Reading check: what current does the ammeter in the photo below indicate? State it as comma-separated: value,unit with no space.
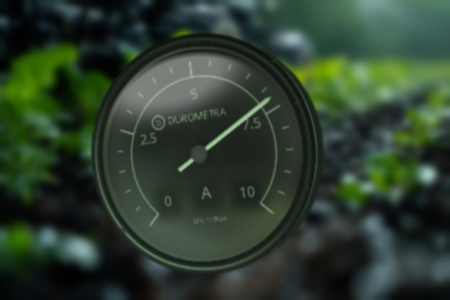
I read 7.25,A
